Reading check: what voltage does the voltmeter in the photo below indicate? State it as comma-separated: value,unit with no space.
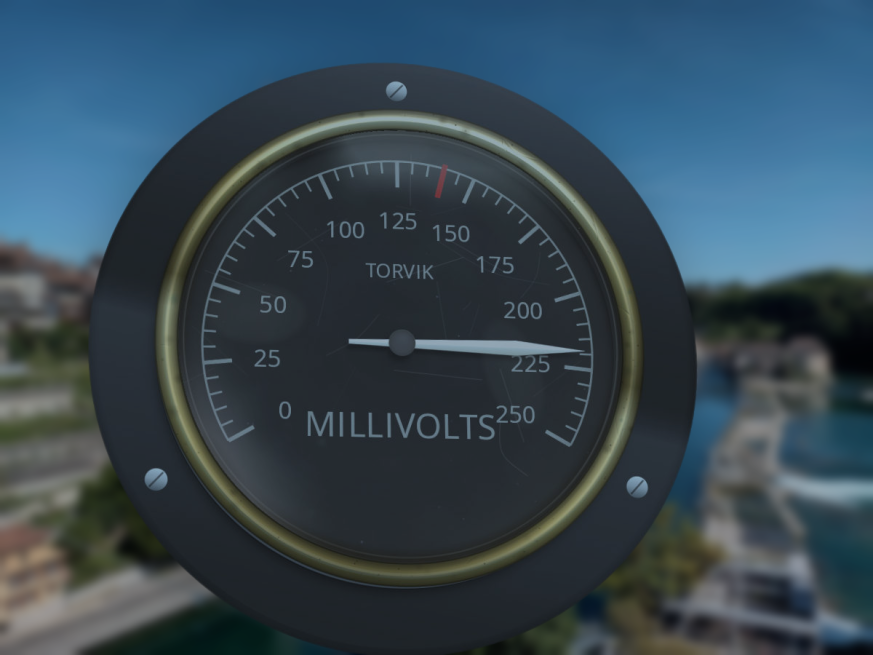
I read 220,mV
